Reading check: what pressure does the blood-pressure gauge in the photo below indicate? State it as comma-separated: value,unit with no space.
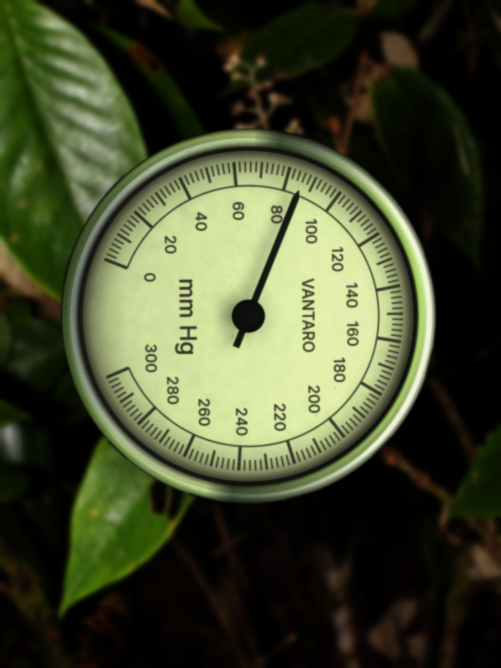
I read 86,mmHg
